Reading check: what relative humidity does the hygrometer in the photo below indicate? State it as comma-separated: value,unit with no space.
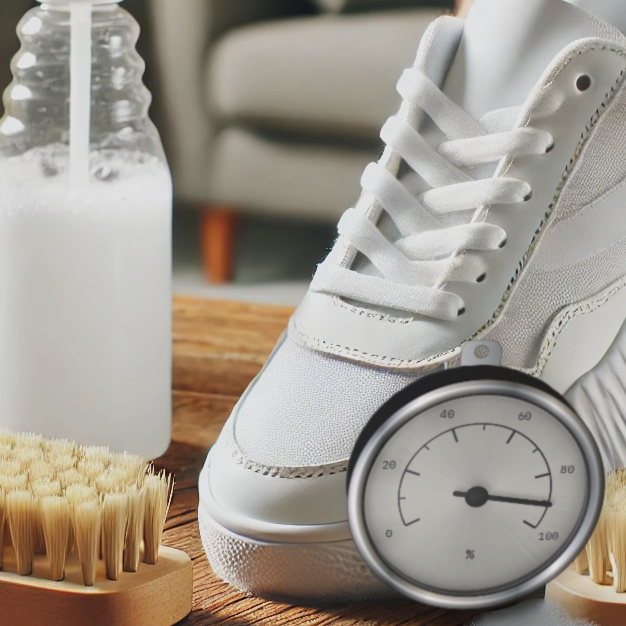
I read 90,%
